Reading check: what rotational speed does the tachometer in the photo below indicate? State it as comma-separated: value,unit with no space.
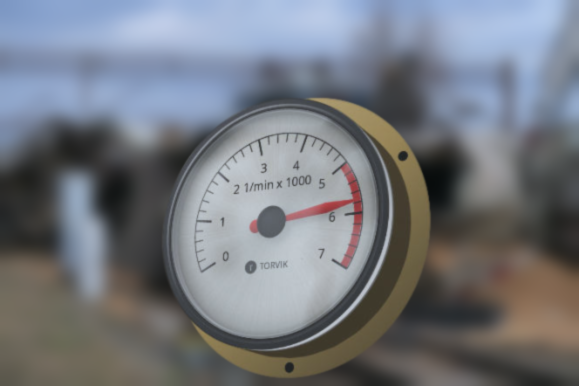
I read 5800,rpm
